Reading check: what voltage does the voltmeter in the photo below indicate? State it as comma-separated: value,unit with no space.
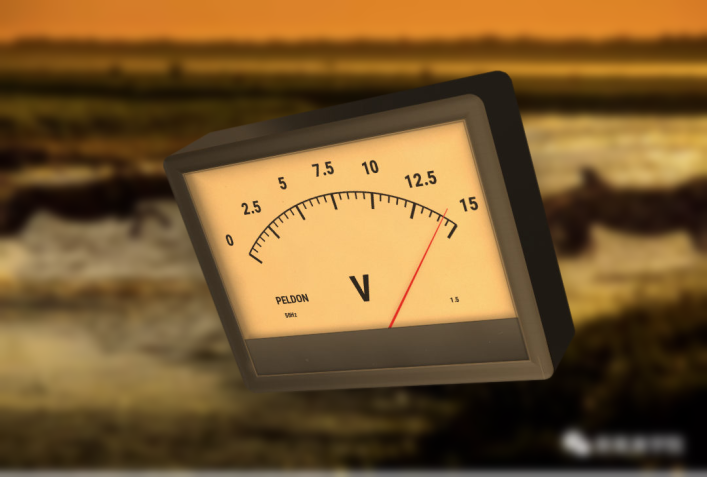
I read 14.25,V
